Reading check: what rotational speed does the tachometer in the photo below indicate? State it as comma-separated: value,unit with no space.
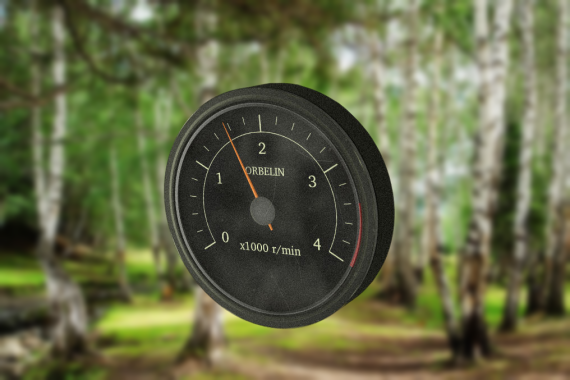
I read 1600,rpm
